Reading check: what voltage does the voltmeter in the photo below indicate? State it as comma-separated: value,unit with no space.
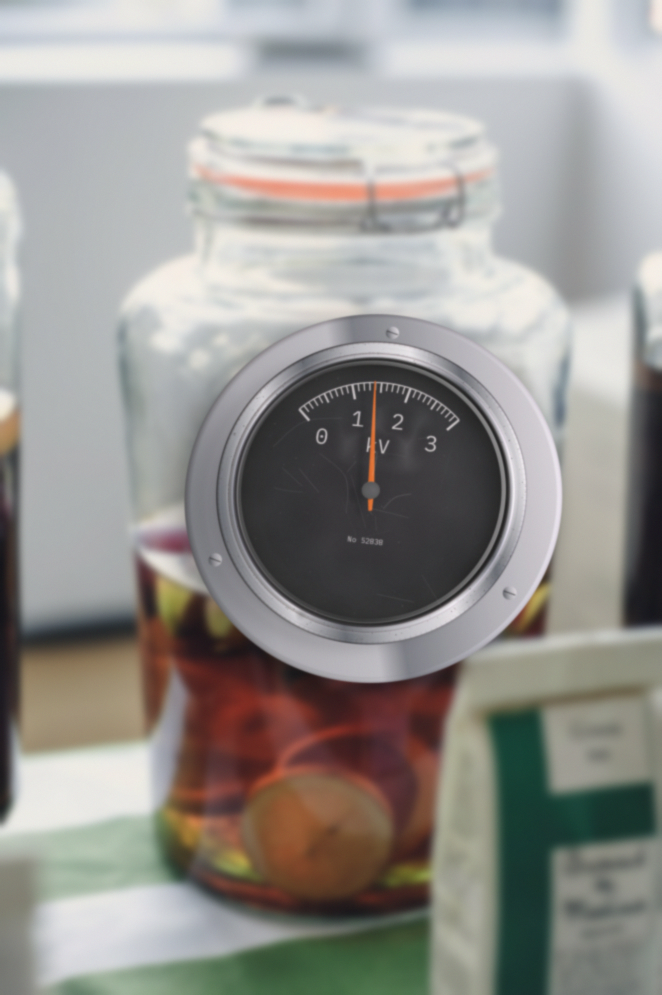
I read 1.4,kV
